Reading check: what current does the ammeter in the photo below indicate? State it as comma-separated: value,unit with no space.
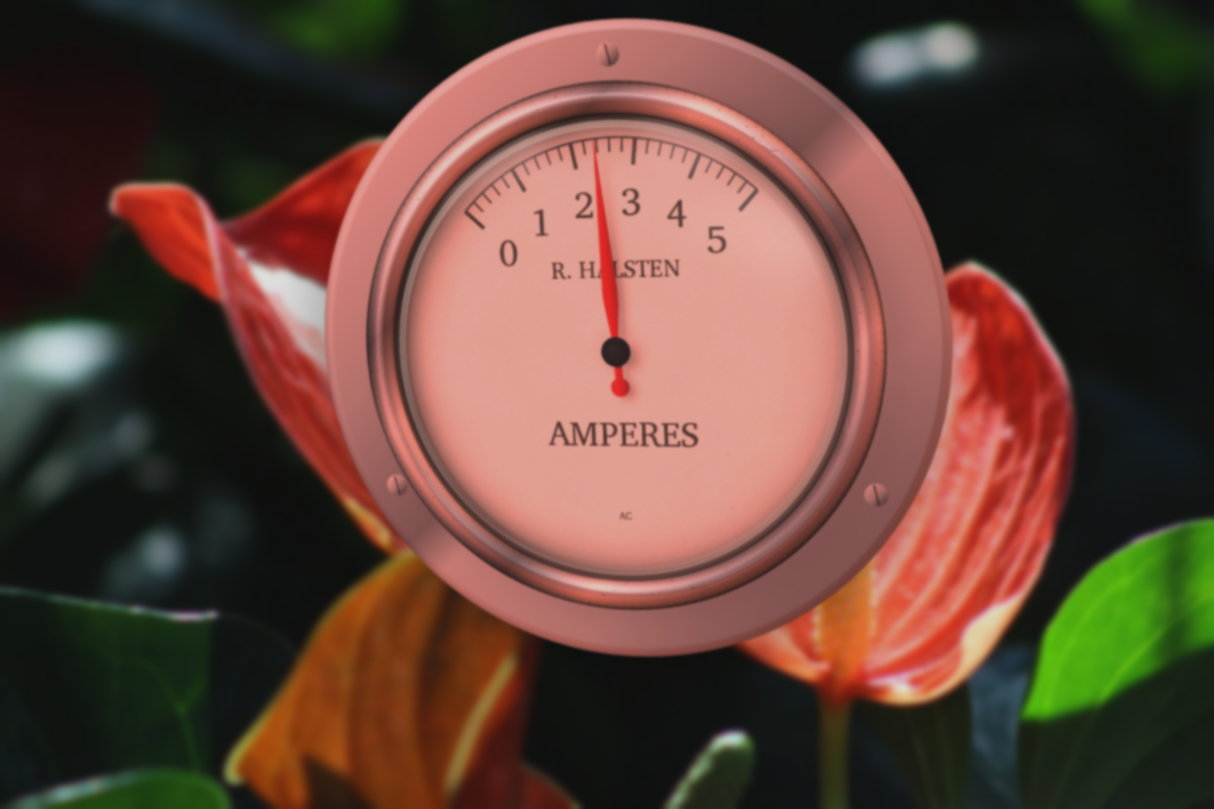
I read 2.4,A
